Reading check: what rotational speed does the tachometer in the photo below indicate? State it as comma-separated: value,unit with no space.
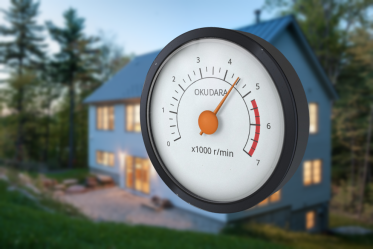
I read 4500,rpm
